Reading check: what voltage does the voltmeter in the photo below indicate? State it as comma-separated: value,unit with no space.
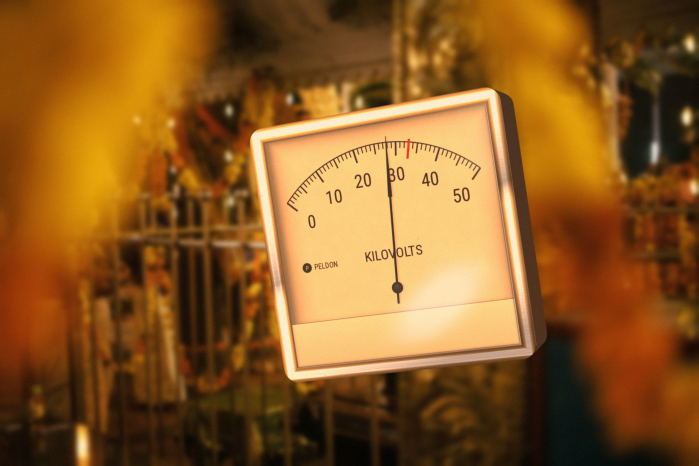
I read 28,kV
